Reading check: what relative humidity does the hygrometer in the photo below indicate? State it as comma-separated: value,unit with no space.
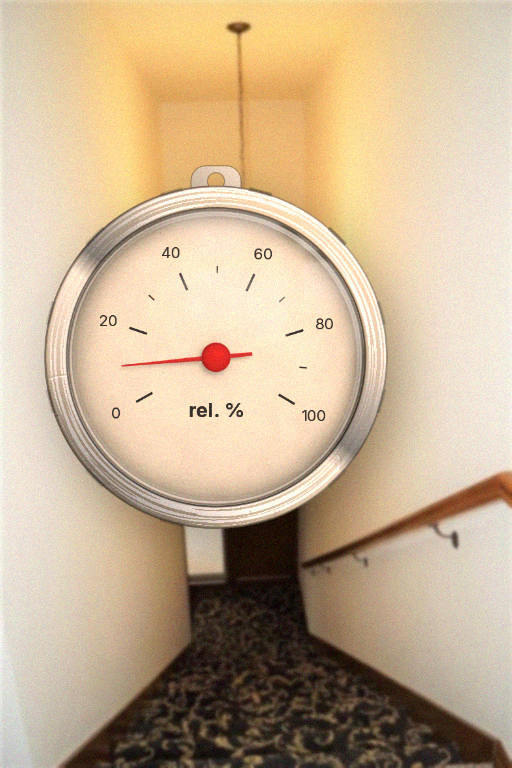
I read 10,%
